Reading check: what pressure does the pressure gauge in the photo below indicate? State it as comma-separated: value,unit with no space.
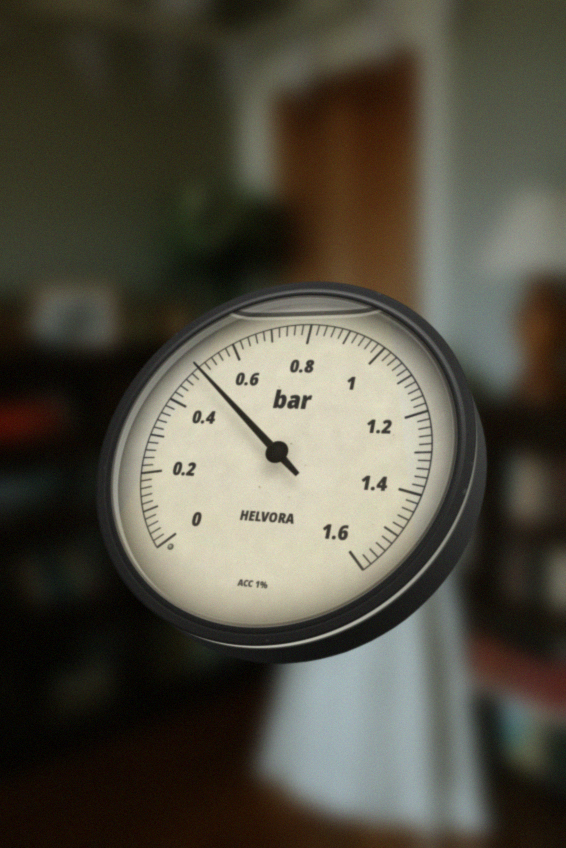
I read 0.5,bar
